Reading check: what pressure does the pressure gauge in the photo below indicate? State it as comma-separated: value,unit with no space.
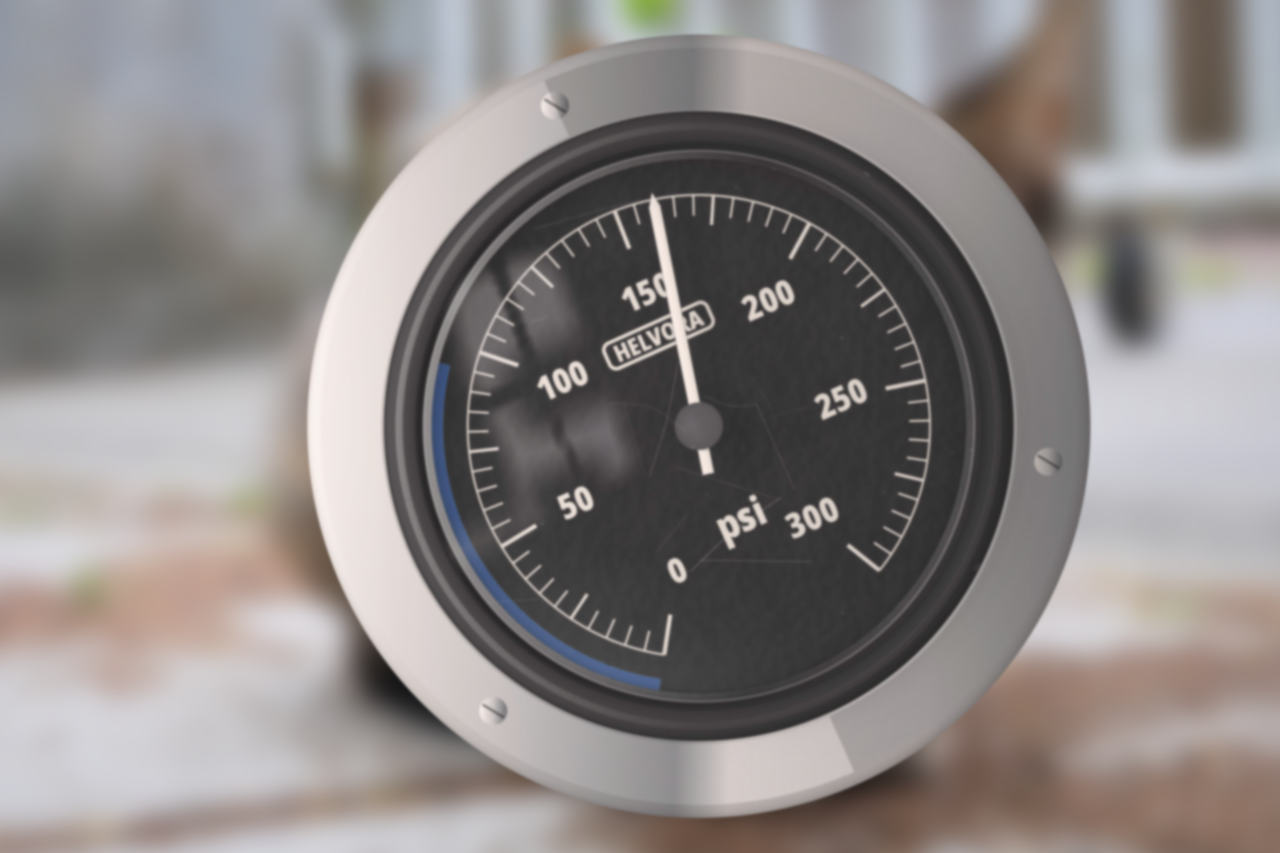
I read 160,psi
